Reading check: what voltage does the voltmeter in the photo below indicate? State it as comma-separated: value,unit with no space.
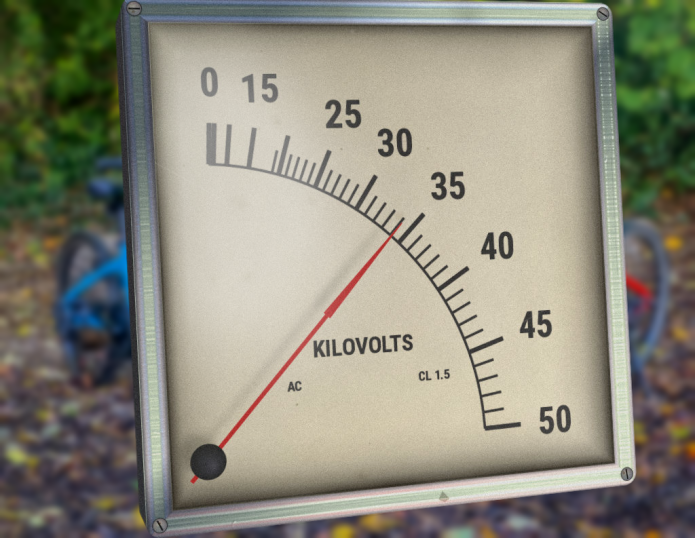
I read 34,kV
